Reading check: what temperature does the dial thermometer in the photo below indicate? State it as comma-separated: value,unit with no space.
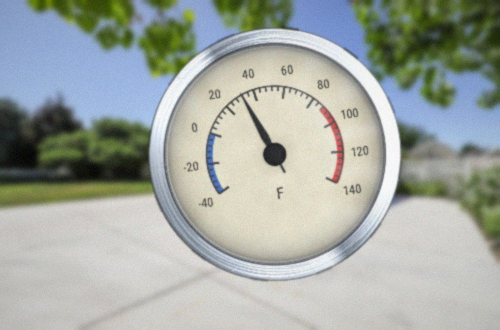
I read 32,°F
